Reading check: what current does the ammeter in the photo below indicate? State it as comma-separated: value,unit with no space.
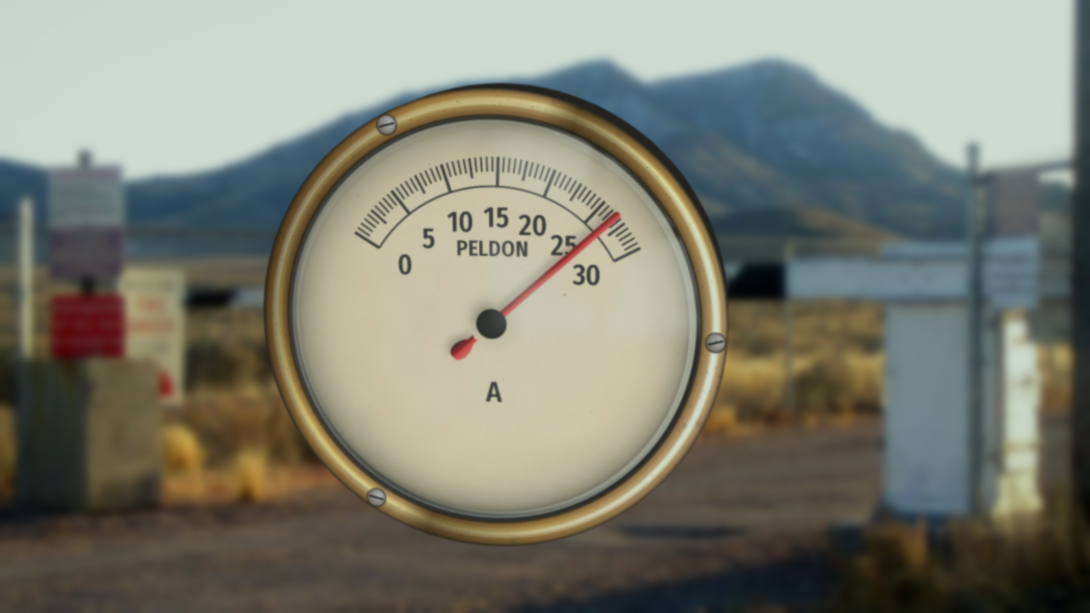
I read 26.5,A
